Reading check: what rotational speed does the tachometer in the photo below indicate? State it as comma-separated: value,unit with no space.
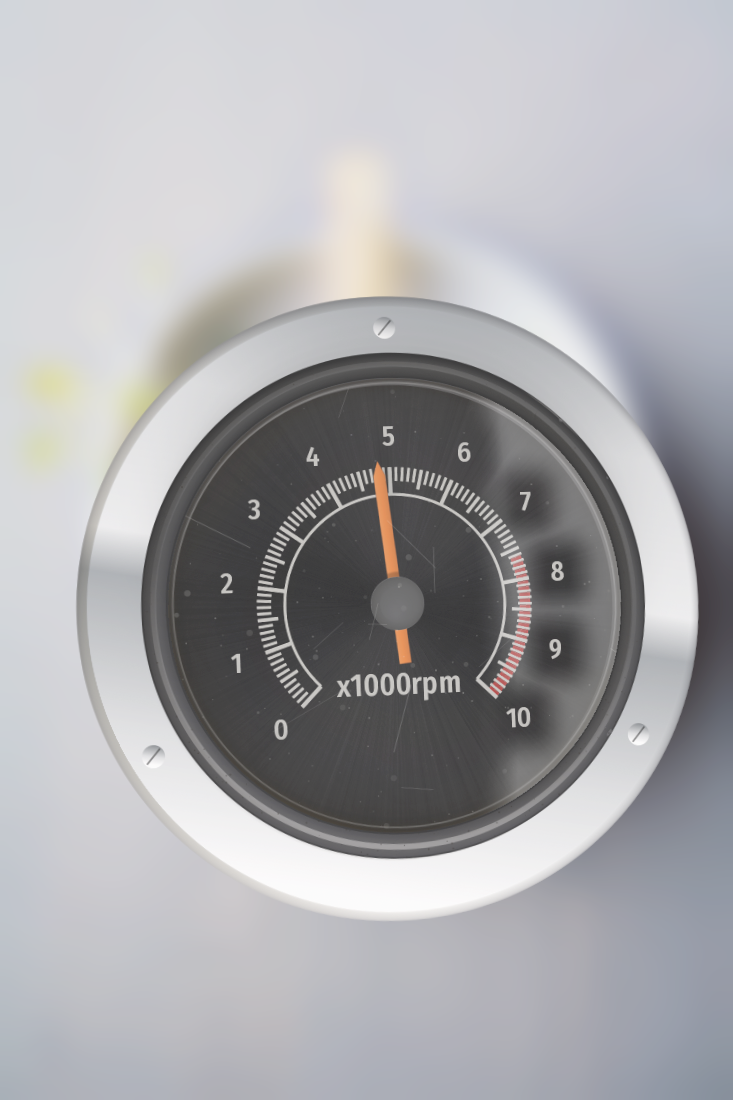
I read 4800,rpm
